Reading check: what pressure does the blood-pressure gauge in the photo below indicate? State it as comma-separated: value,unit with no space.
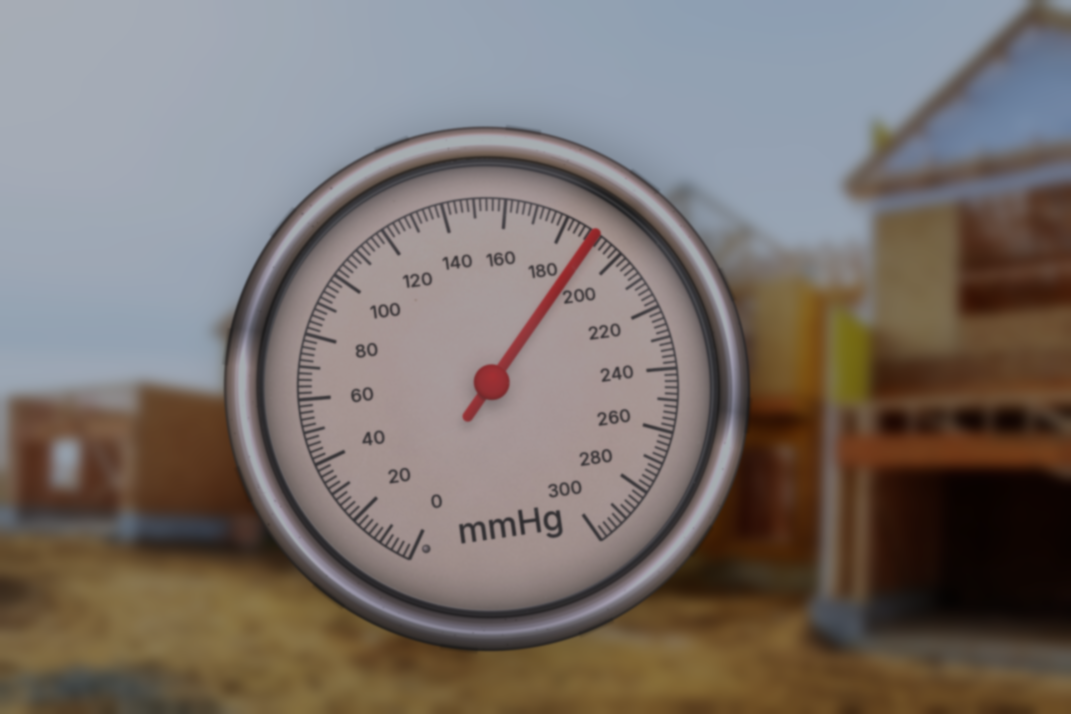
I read 190,mmHg
